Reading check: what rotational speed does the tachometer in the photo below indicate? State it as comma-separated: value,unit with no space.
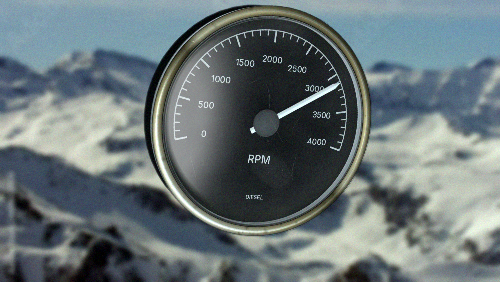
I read 3100,rpm
